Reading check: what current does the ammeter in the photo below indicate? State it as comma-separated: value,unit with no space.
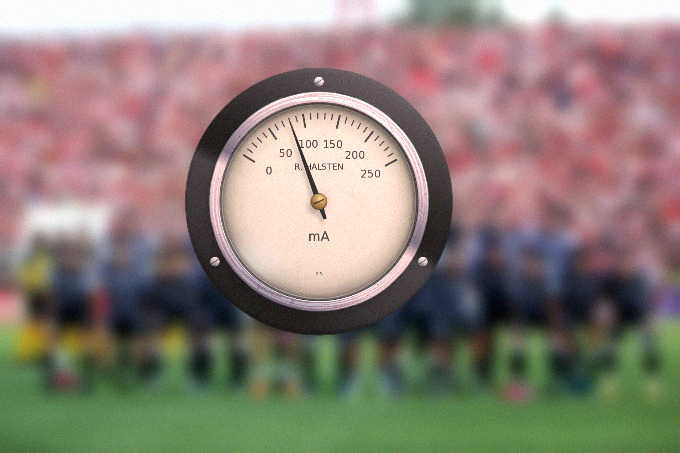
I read 80,mA
